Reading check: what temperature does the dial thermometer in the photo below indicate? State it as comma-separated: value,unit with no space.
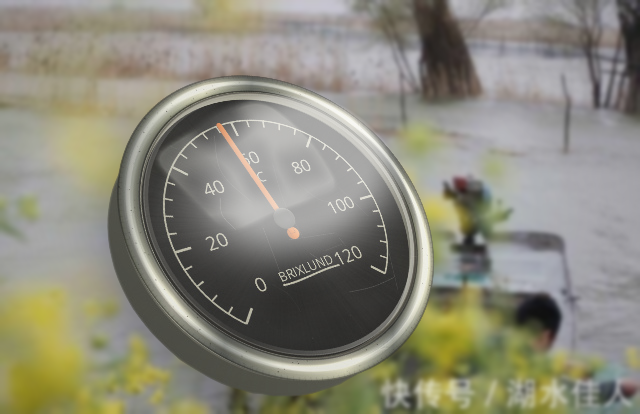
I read 56,°C
